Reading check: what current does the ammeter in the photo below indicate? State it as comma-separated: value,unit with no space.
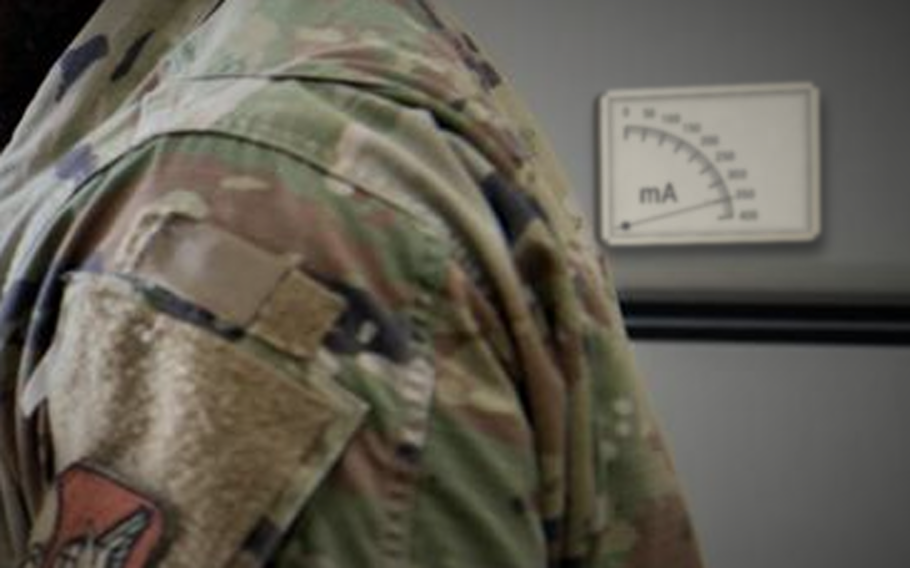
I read 350,mA
